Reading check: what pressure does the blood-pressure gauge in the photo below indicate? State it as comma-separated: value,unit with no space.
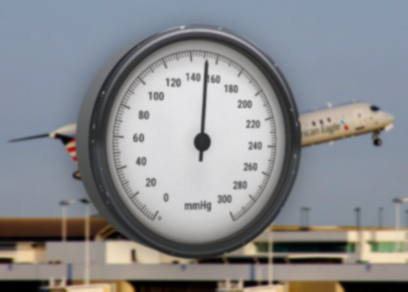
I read 150,mmHg
